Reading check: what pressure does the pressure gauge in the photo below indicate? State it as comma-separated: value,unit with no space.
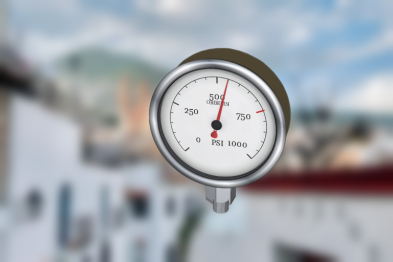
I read 550,psi
